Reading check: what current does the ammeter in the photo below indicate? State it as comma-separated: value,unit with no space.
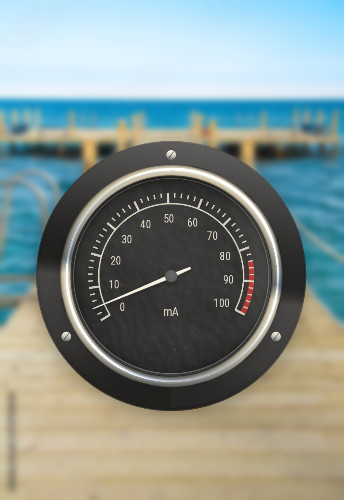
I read 4,mA
